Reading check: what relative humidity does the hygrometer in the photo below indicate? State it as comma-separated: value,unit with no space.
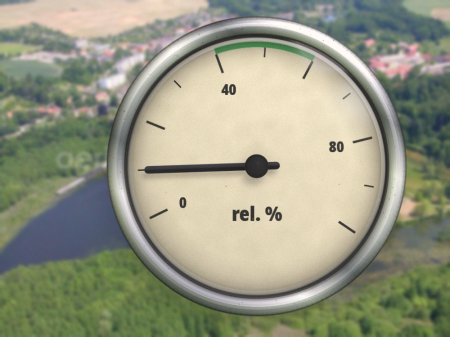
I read 10,%
